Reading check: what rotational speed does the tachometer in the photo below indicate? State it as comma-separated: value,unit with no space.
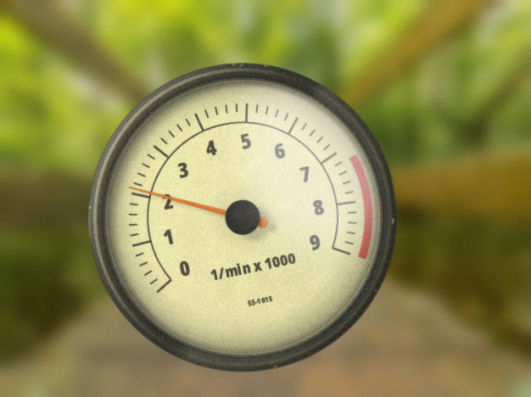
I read 2100,rpm
